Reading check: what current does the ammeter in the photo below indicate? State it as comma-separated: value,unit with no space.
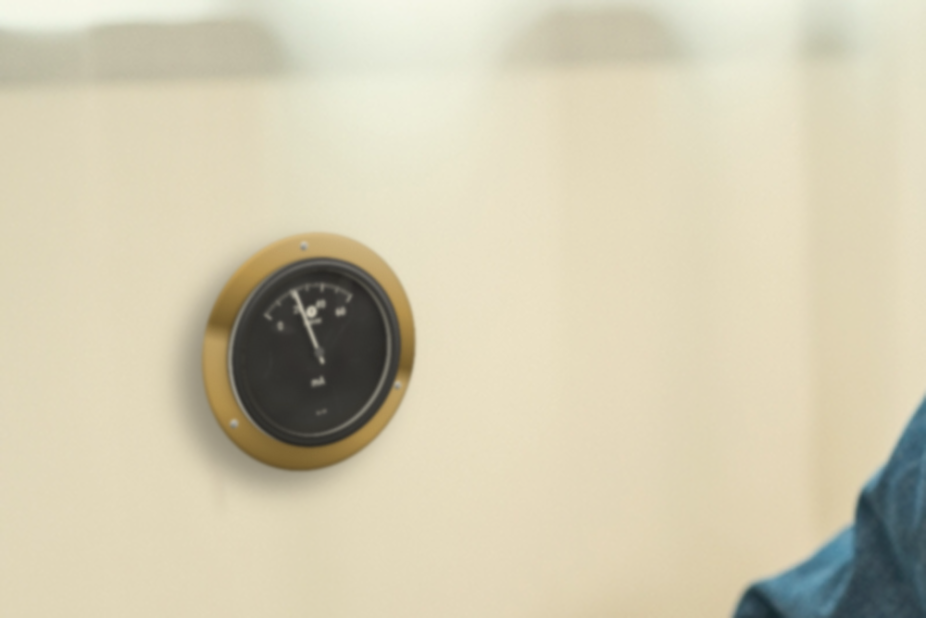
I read 20,mA
